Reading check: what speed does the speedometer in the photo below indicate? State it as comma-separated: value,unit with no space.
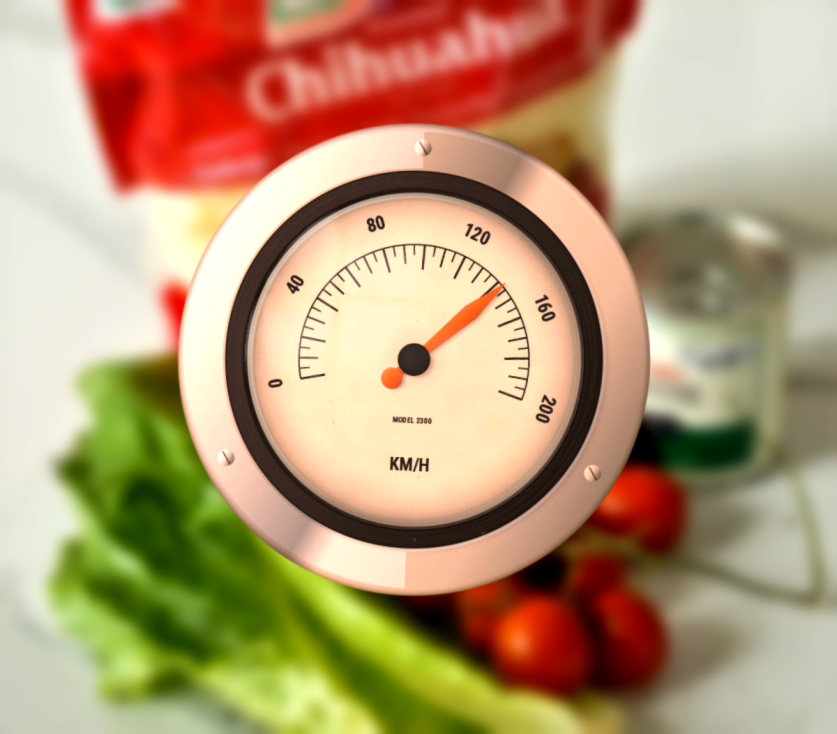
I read 142.5,km/h
